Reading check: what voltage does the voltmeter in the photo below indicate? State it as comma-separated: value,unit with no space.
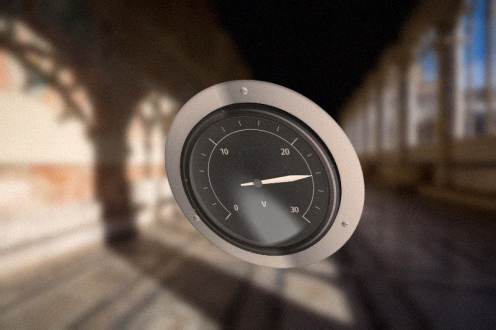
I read 24,V
